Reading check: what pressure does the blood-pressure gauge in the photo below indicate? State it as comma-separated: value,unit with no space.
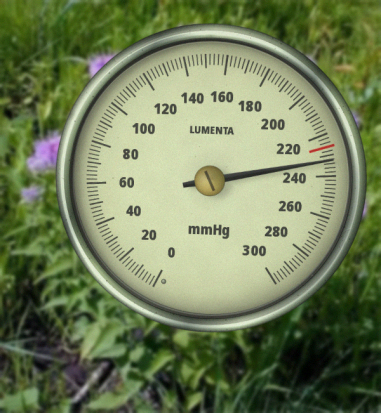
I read 232,mmHg
